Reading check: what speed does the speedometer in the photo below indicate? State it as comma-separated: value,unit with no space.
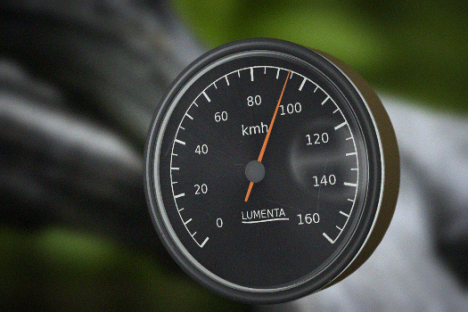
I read 95,km/h
